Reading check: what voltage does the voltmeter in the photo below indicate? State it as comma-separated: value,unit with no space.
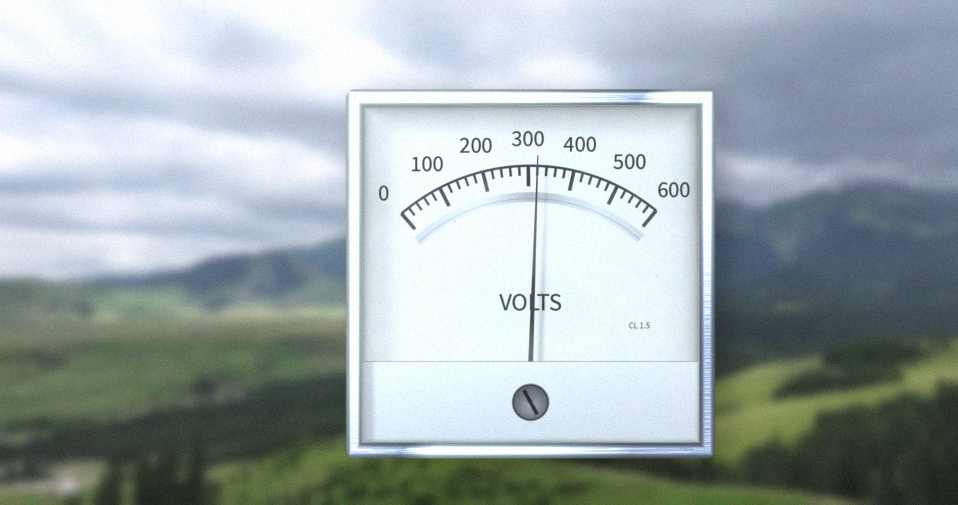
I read 320,V
